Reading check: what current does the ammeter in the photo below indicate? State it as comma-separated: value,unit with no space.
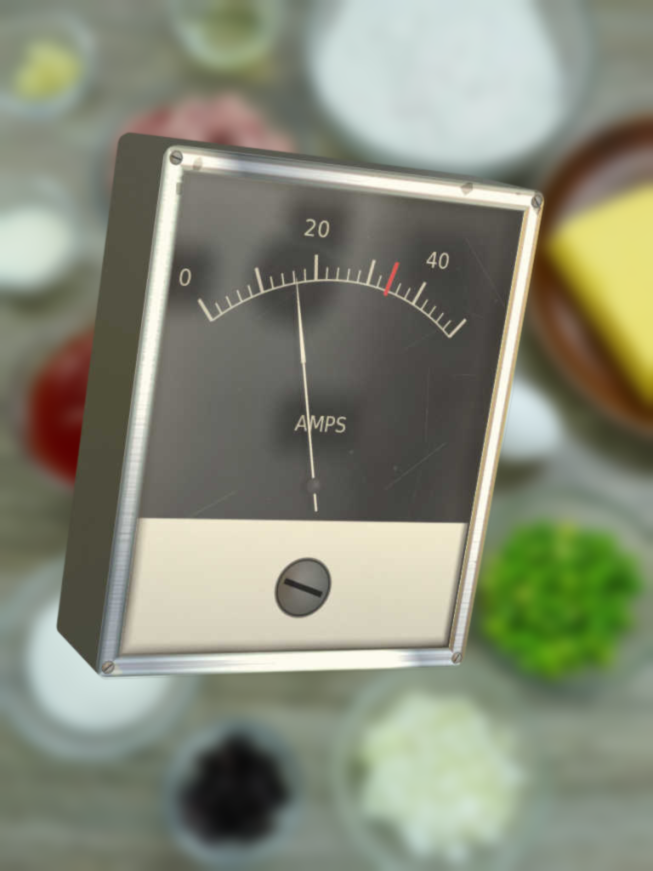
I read 16,A
